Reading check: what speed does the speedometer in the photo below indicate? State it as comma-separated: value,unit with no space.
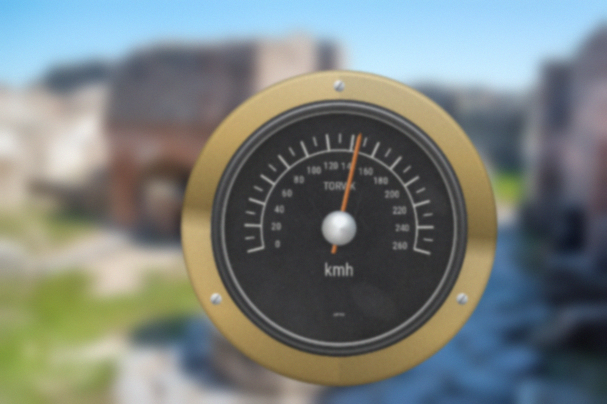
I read 145,km/h
